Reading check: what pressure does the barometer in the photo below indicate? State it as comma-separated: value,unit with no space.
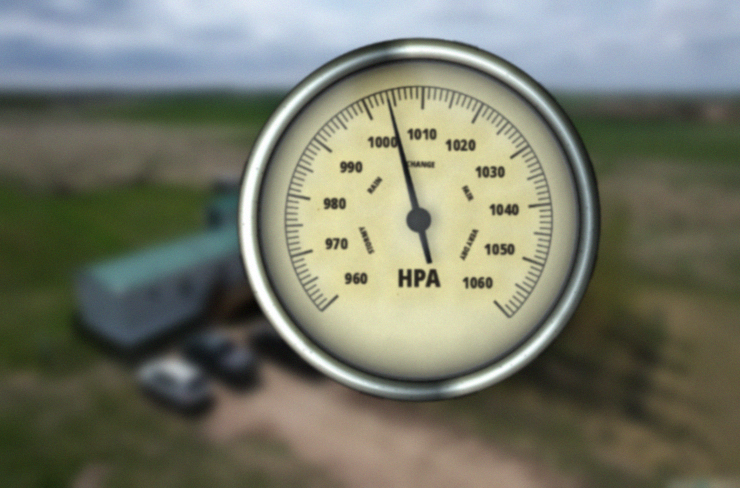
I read 1004,hPa
